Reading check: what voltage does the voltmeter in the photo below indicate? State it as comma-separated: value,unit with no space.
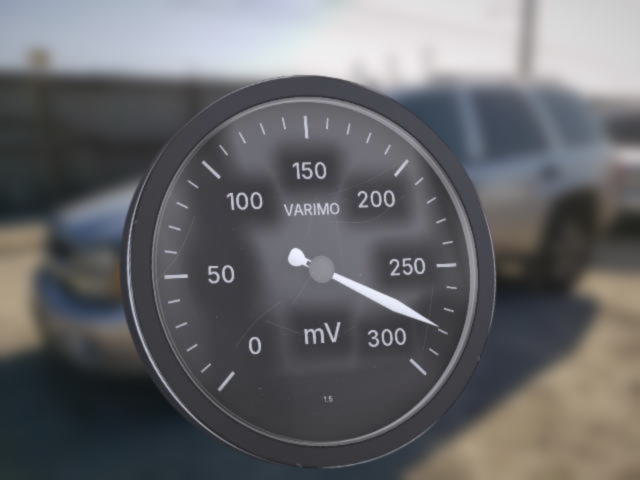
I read 280,mV
